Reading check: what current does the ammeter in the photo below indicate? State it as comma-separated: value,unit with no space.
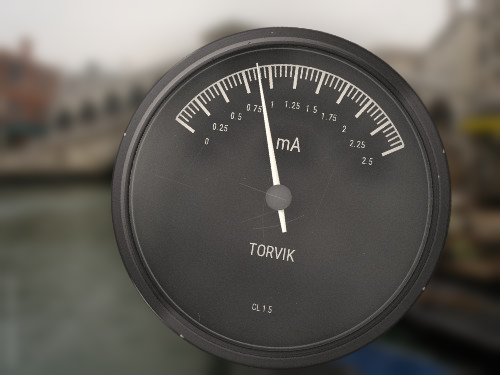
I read 0.9,mA
